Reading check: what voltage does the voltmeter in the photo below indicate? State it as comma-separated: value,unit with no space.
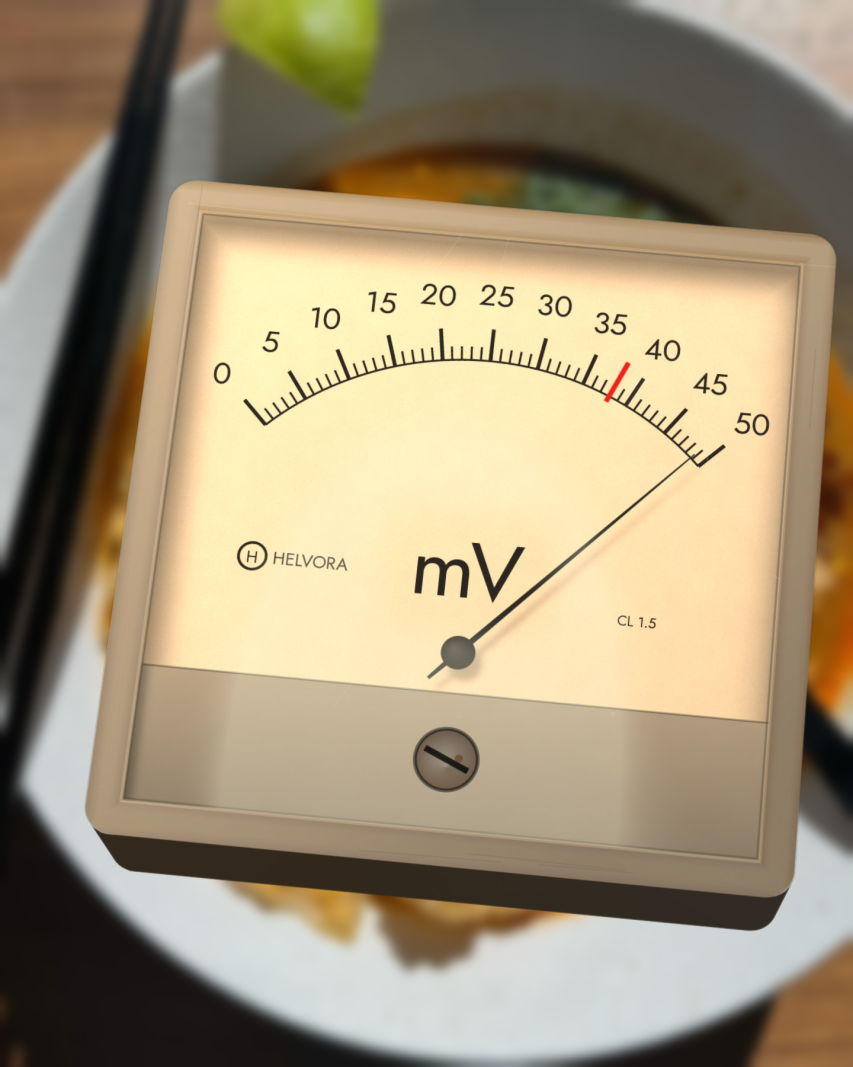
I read 49,mV
